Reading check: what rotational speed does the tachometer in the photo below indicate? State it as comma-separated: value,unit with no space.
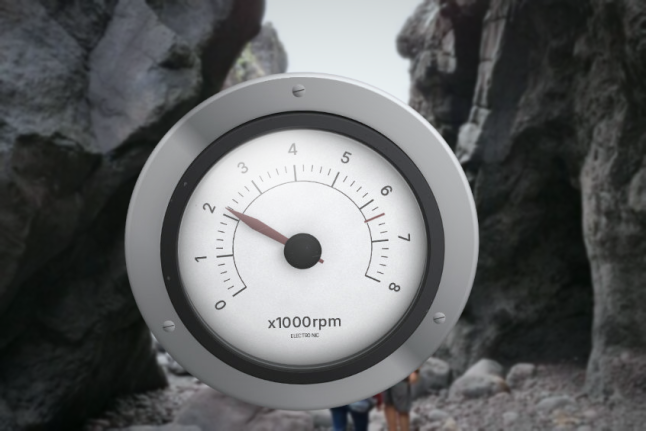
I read 2200,rpm
